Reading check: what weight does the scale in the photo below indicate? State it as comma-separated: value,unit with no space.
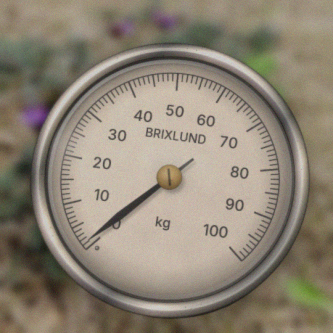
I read 1,kg
